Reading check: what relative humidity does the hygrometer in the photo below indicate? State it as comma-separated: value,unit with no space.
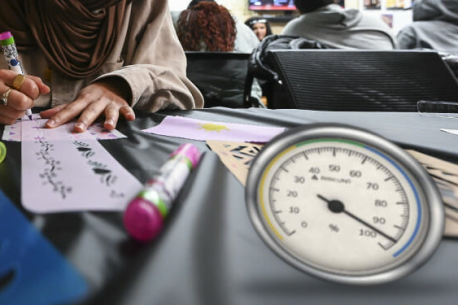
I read 95,%
